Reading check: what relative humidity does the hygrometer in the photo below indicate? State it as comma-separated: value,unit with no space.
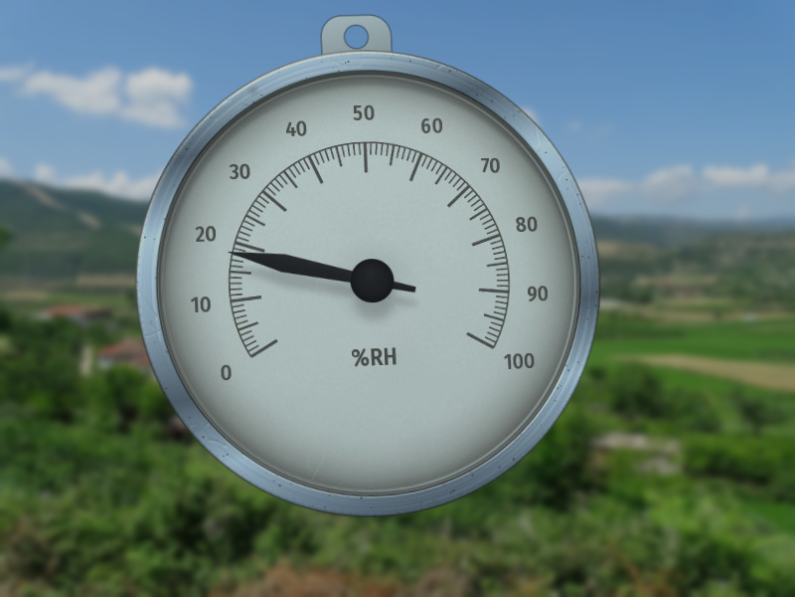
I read 18,%
